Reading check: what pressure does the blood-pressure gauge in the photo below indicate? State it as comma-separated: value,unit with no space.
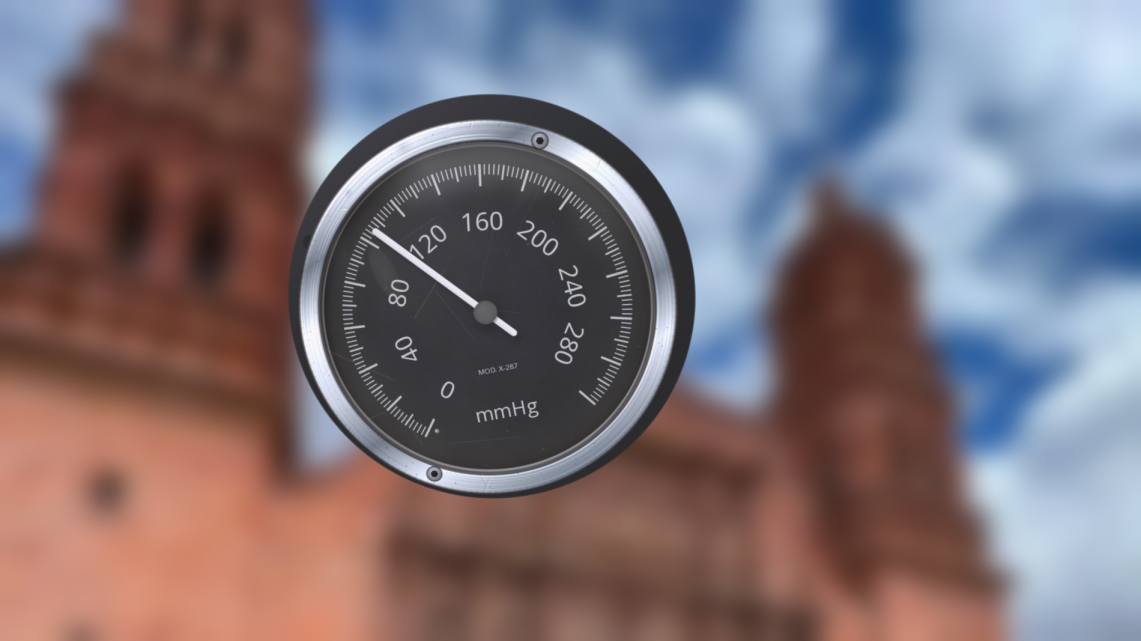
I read 106,mmHg
